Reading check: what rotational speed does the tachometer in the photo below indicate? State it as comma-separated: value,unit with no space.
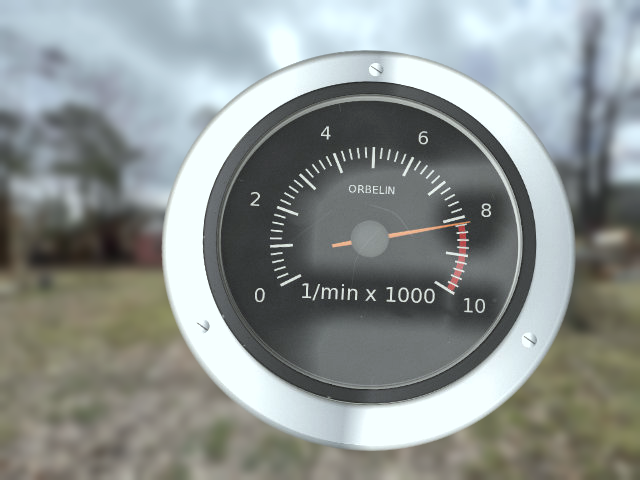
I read 8200,rpm
